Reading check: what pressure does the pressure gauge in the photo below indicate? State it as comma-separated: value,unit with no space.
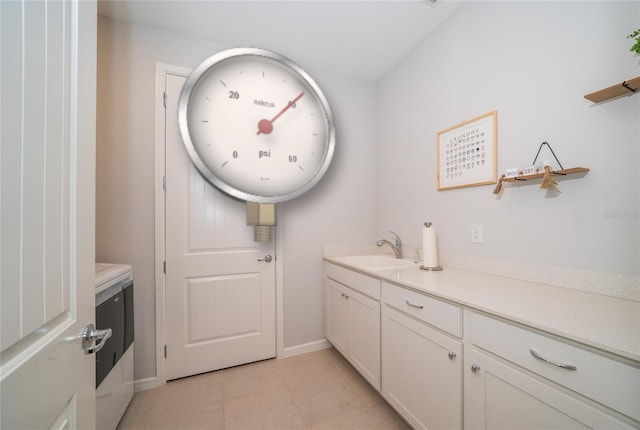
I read 40,psi
